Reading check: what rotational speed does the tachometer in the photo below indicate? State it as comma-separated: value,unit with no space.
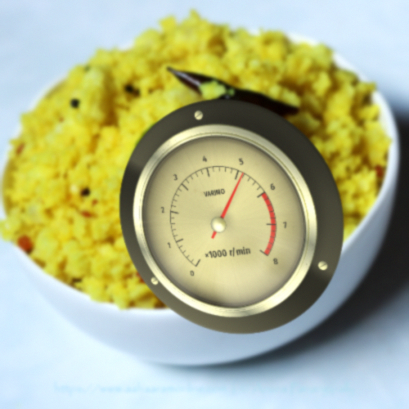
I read 5200,rpm
